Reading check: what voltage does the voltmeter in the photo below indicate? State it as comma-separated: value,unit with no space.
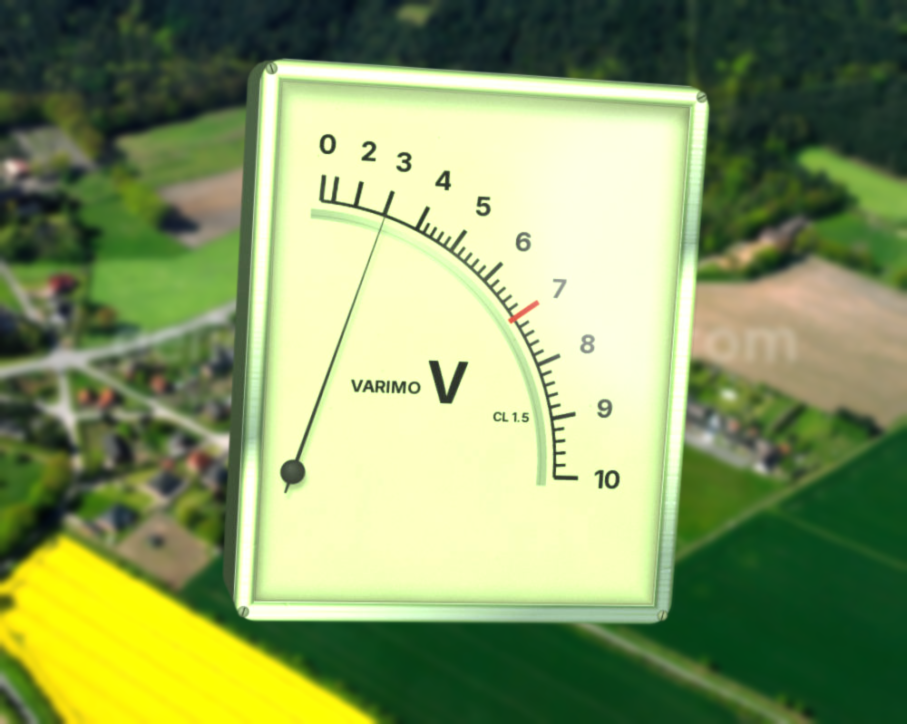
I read 3,V
